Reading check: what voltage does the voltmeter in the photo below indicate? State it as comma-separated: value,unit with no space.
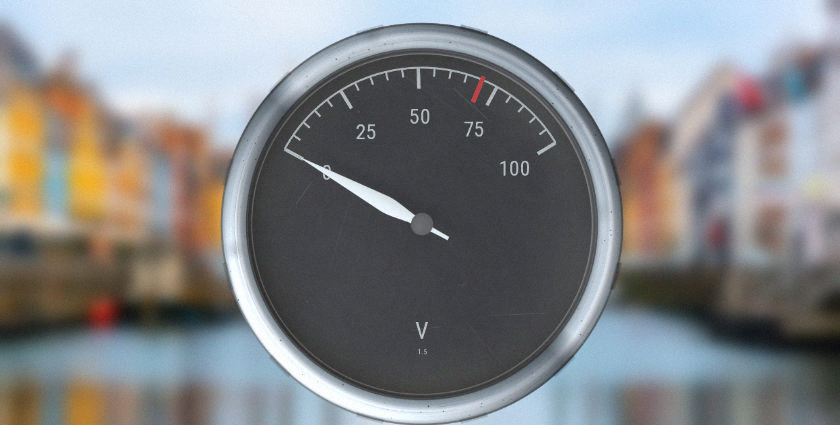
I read 0,V
